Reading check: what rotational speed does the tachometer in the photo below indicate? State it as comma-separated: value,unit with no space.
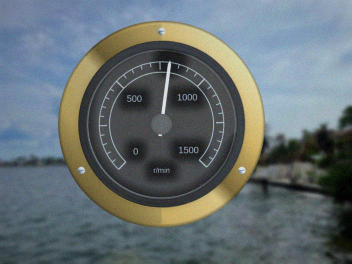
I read 800,rpm
